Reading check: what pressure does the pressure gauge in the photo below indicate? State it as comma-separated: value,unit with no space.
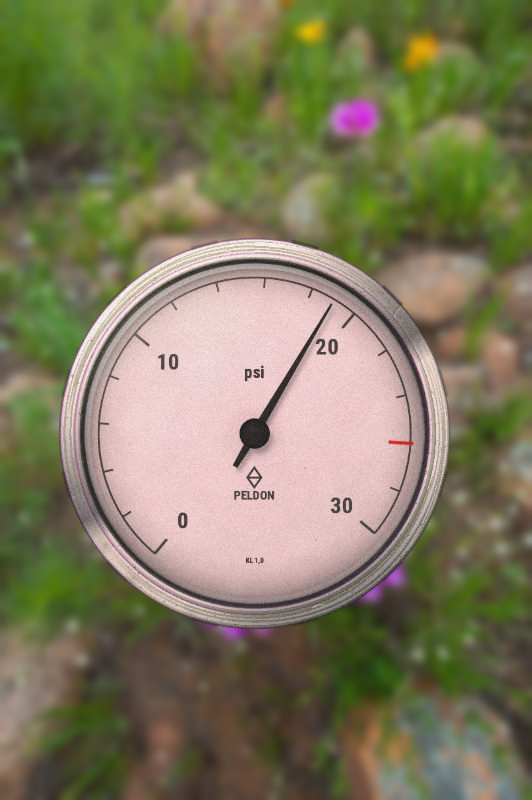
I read 19,psi
